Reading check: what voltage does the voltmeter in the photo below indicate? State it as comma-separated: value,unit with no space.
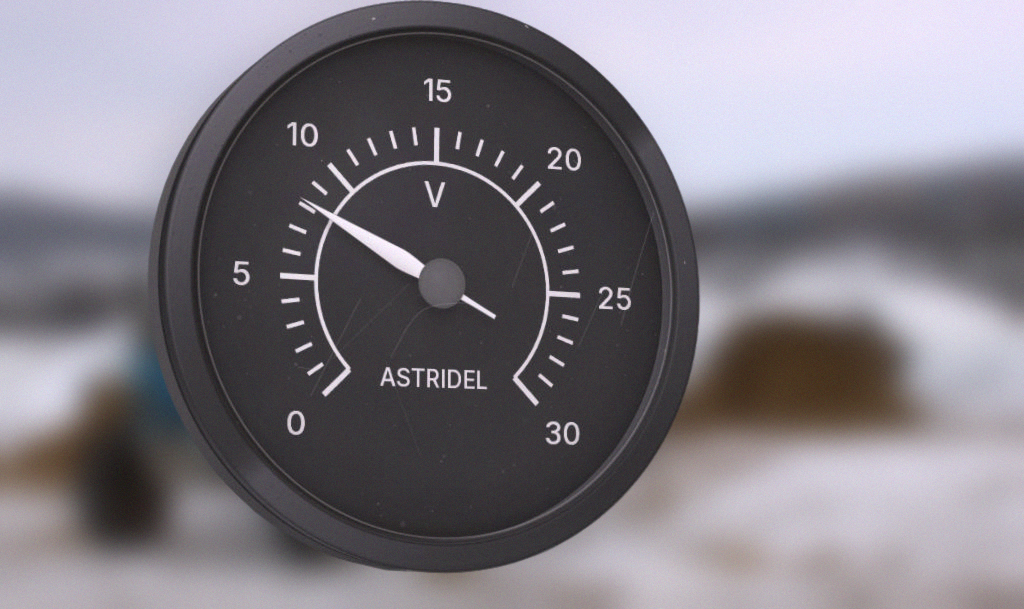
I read 8,V
